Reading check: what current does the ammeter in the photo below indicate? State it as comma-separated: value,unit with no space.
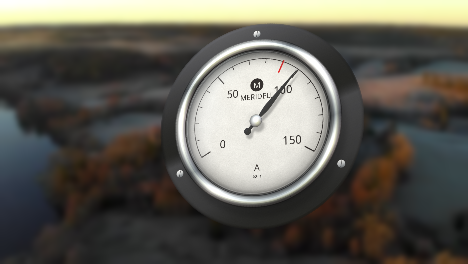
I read 100,A
